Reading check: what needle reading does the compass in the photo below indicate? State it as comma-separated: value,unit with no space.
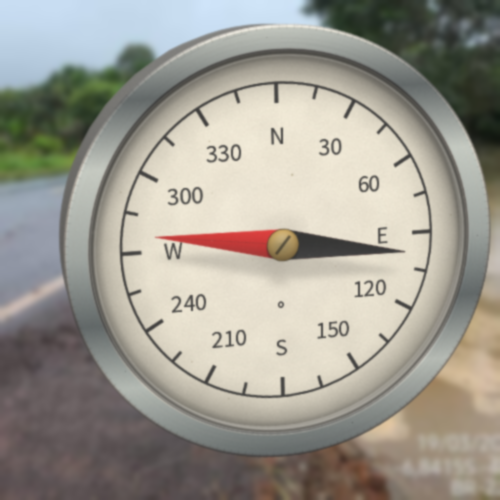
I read 277.5,°
